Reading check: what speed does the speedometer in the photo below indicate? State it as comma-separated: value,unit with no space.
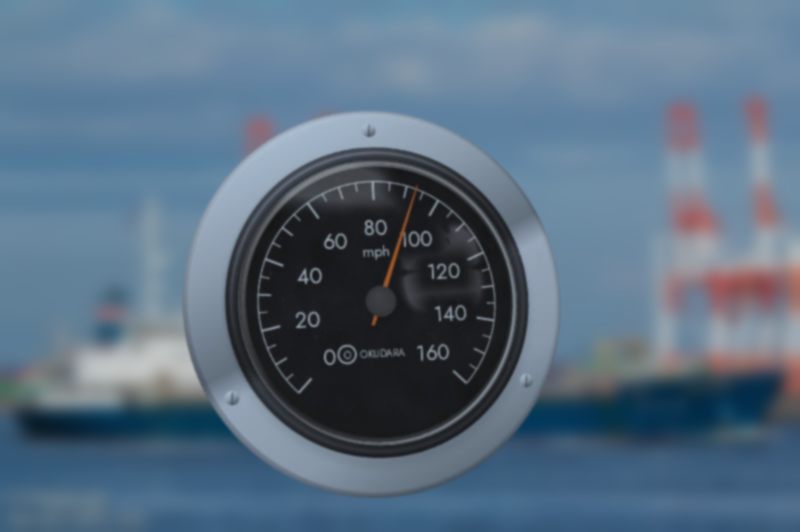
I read 92.5,mph
